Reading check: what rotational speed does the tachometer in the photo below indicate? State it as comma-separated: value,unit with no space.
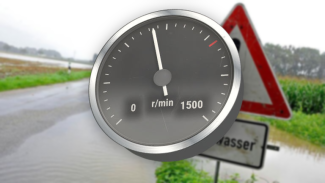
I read 675,rpm
